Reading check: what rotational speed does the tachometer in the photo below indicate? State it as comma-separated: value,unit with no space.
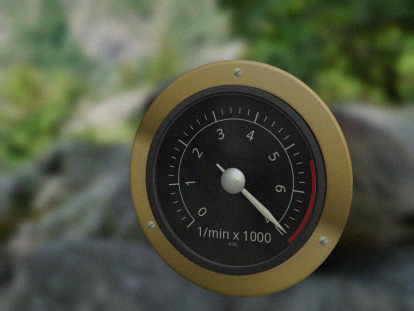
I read 6900,rpm
